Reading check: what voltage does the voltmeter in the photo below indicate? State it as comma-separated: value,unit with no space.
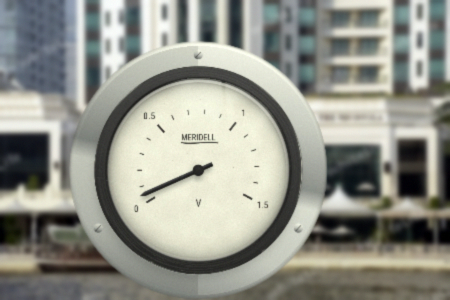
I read 0.05,V
